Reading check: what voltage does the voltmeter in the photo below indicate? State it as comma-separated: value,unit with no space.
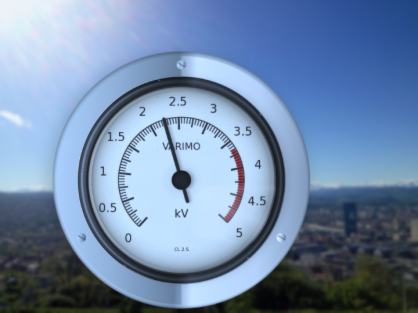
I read 2.25,kV
